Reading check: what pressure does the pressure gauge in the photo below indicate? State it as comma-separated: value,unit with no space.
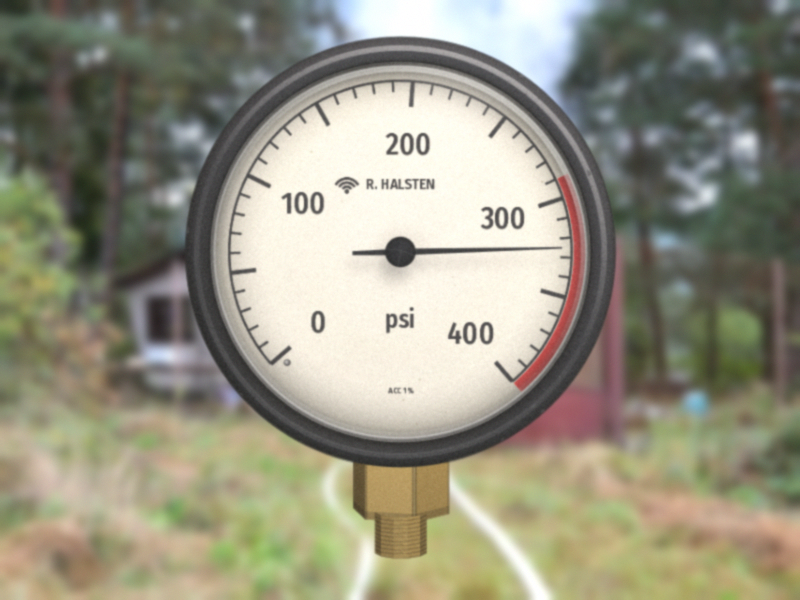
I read 325,psi
